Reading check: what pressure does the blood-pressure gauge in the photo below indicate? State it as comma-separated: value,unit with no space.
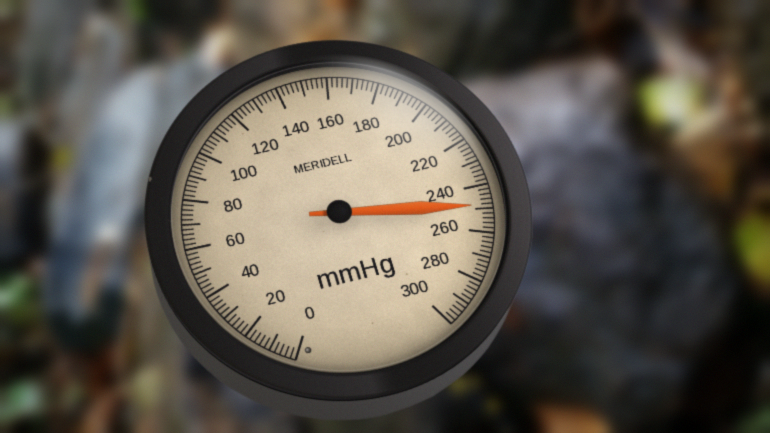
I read 250,mmHg
